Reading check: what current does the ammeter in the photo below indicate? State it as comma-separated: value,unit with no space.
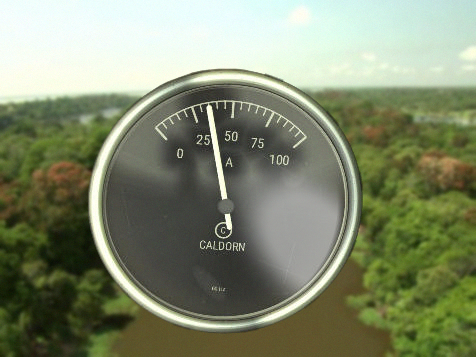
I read 35,A
